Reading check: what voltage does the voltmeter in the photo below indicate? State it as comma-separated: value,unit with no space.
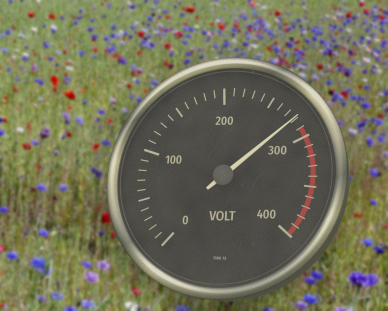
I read 280,V
